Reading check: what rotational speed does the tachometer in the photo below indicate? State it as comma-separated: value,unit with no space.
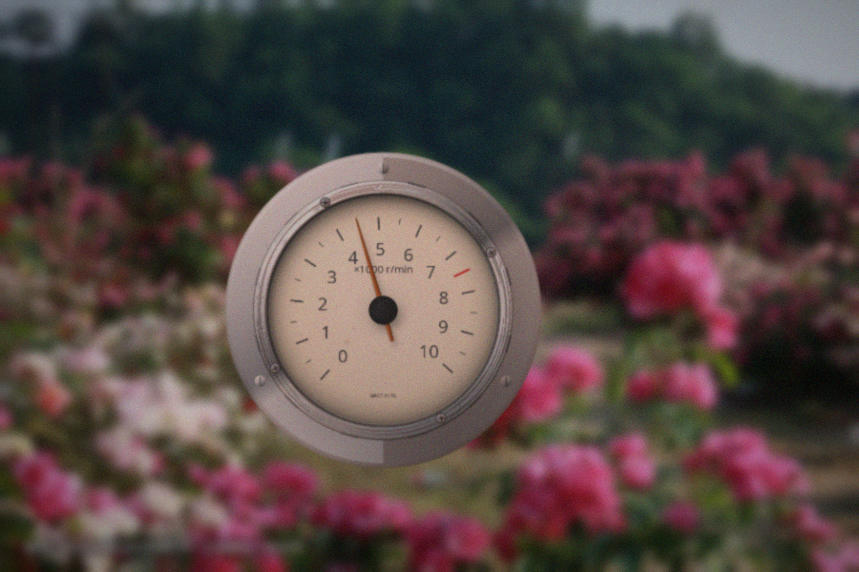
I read 4500,rpm
